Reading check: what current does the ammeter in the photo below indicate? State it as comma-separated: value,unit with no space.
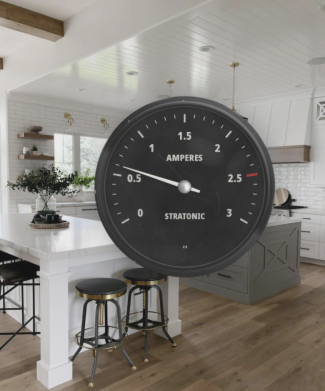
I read 0.6,A
